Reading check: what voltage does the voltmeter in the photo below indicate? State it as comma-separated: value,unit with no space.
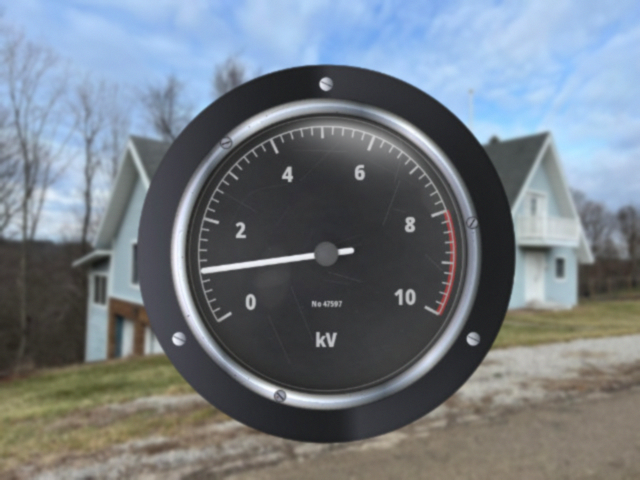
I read 1,kV
